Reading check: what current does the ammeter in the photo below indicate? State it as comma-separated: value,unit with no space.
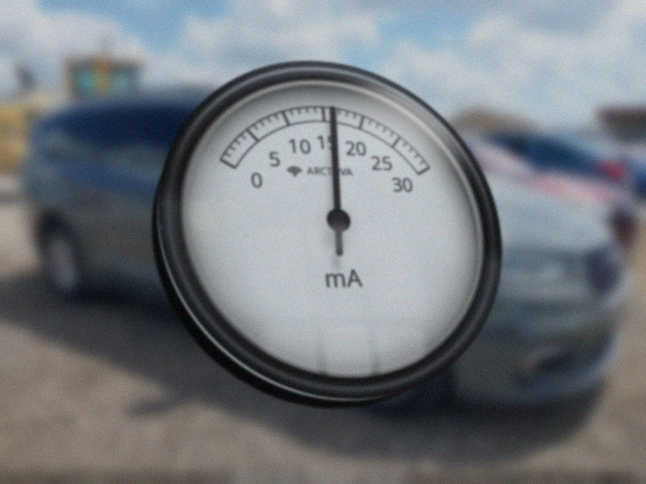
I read 16,mA
